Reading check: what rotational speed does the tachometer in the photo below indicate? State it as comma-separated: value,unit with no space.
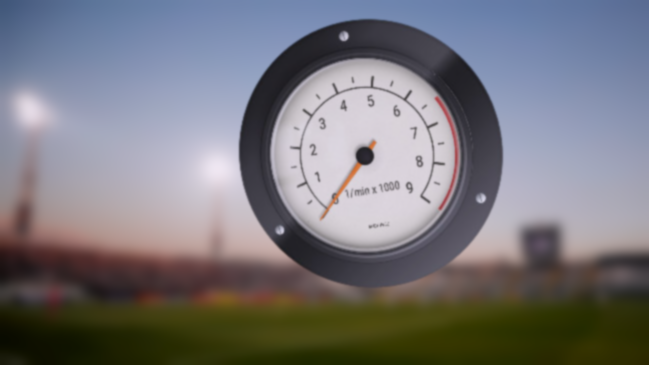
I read 0,rpm
